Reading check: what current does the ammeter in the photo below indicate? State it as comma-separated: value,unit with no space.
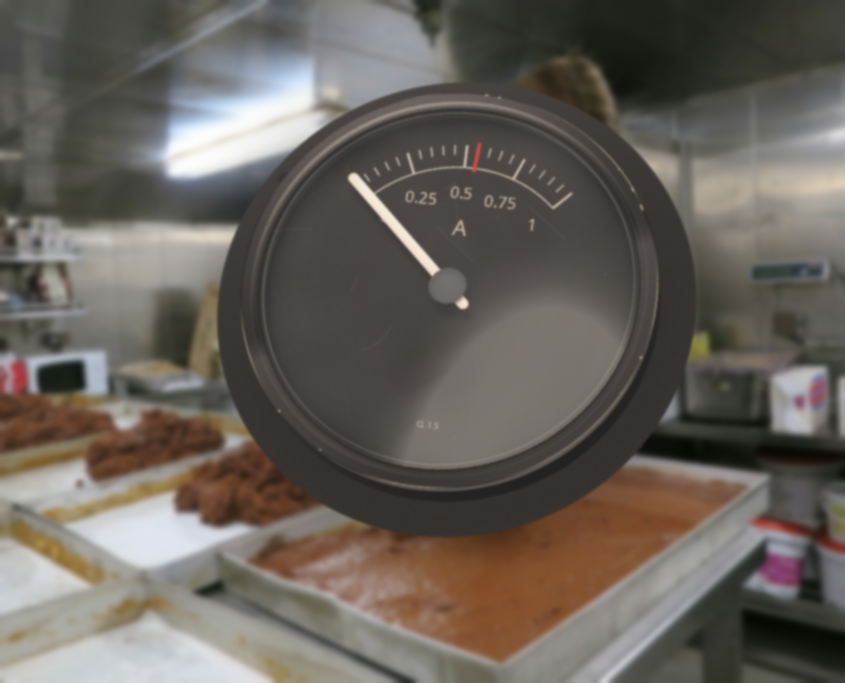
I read 0,A
